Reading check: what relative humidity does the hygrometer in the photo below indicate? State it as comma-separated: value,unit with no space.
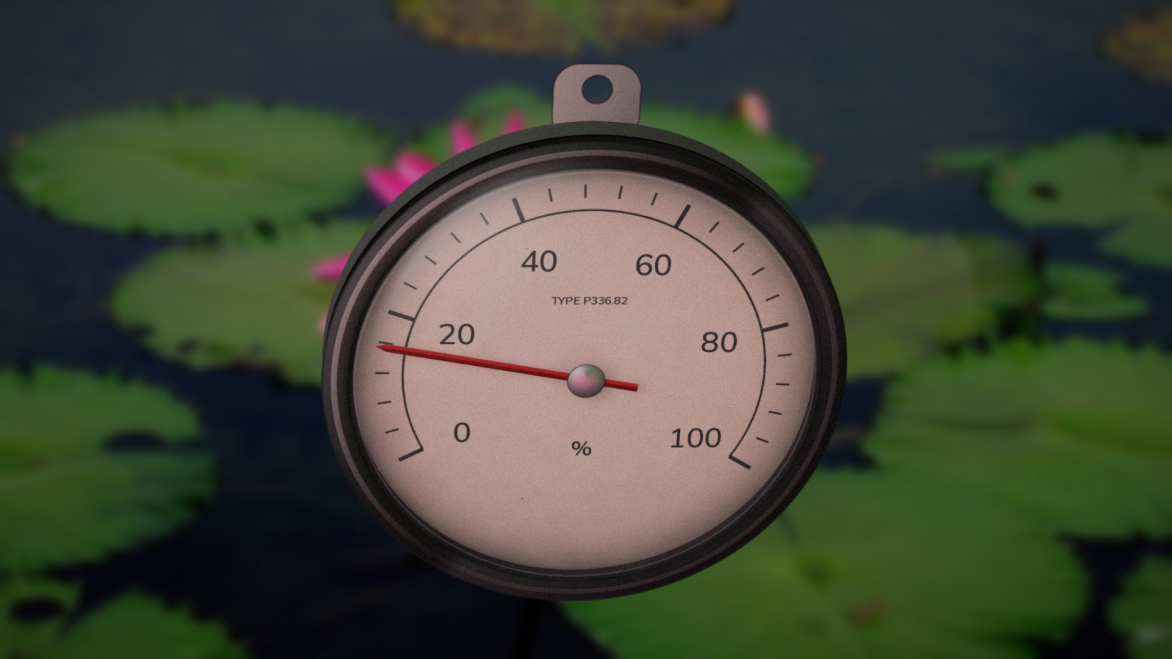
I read 16,%
